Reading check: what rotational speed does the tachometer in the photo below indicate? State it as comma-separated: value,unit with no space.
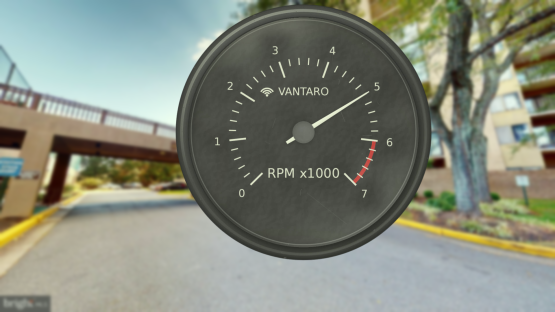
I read 5000,rpm
